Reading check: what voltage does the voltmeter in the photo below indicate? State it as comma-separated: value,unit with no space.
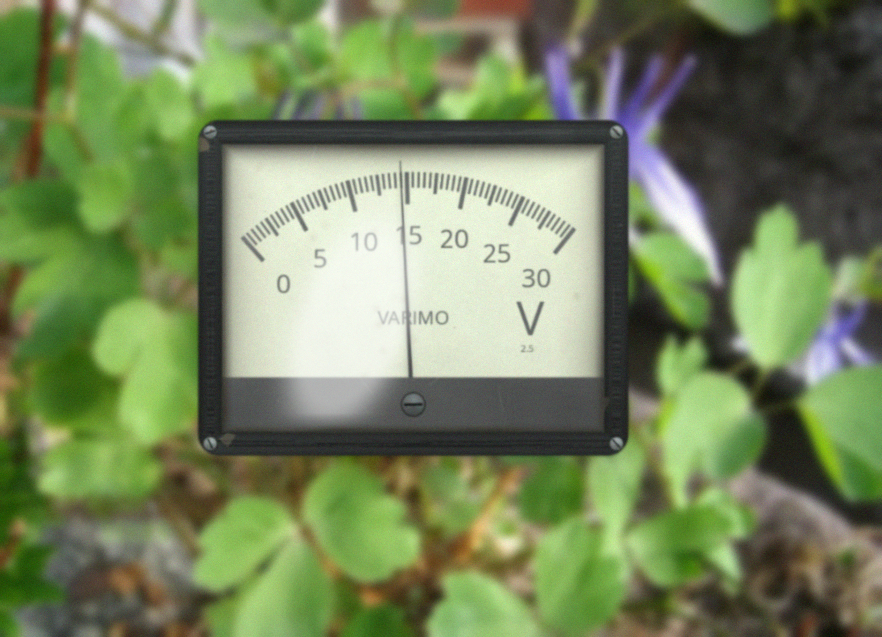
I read 14.5,V
